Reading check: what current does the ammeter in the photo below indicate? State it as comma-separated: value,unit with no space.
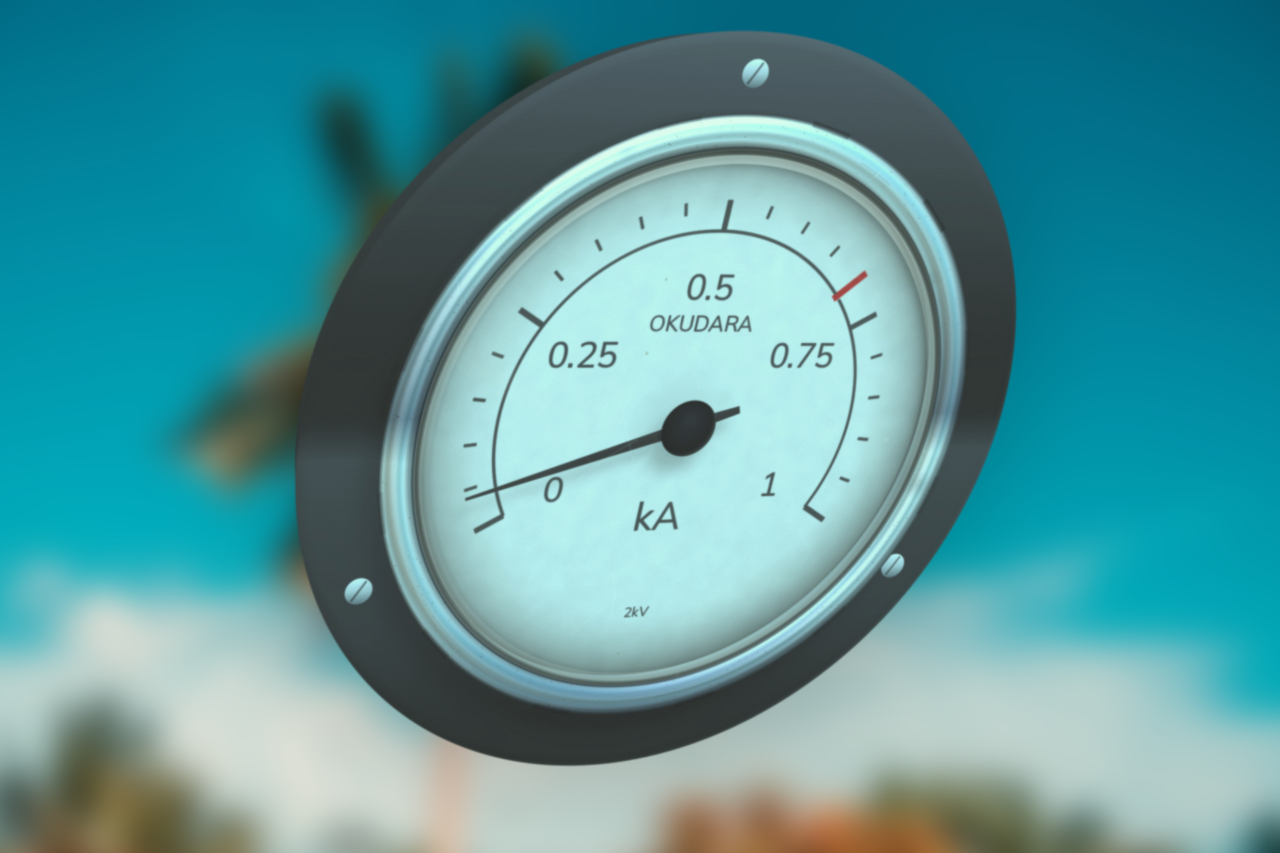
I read 0.05,kA
